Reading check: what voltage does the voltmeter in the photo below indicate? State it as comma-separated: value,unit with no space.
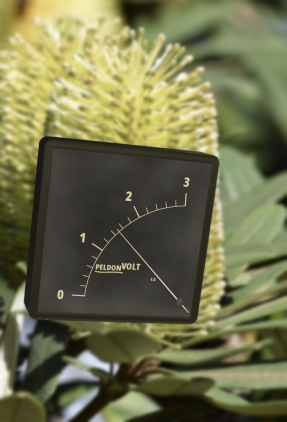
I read 1.5,V
